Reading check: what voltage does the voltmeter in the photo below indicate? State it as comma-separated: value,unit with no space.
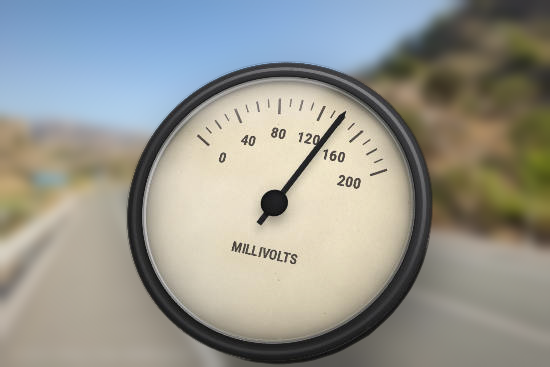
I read 140,mV
